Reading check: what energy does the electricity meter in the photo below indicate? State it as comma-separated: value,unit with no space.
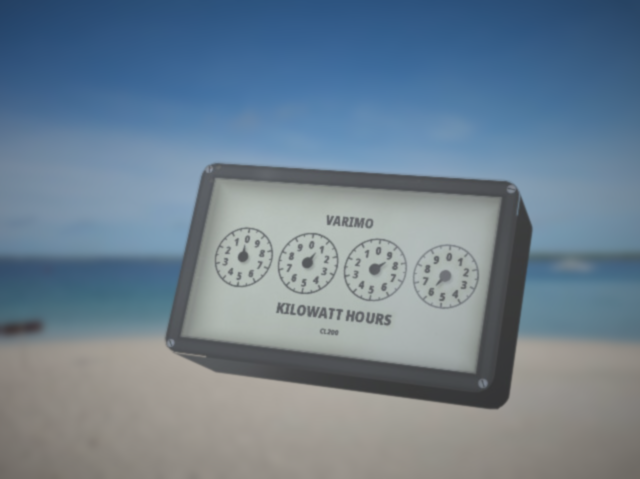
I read 86,kWh
